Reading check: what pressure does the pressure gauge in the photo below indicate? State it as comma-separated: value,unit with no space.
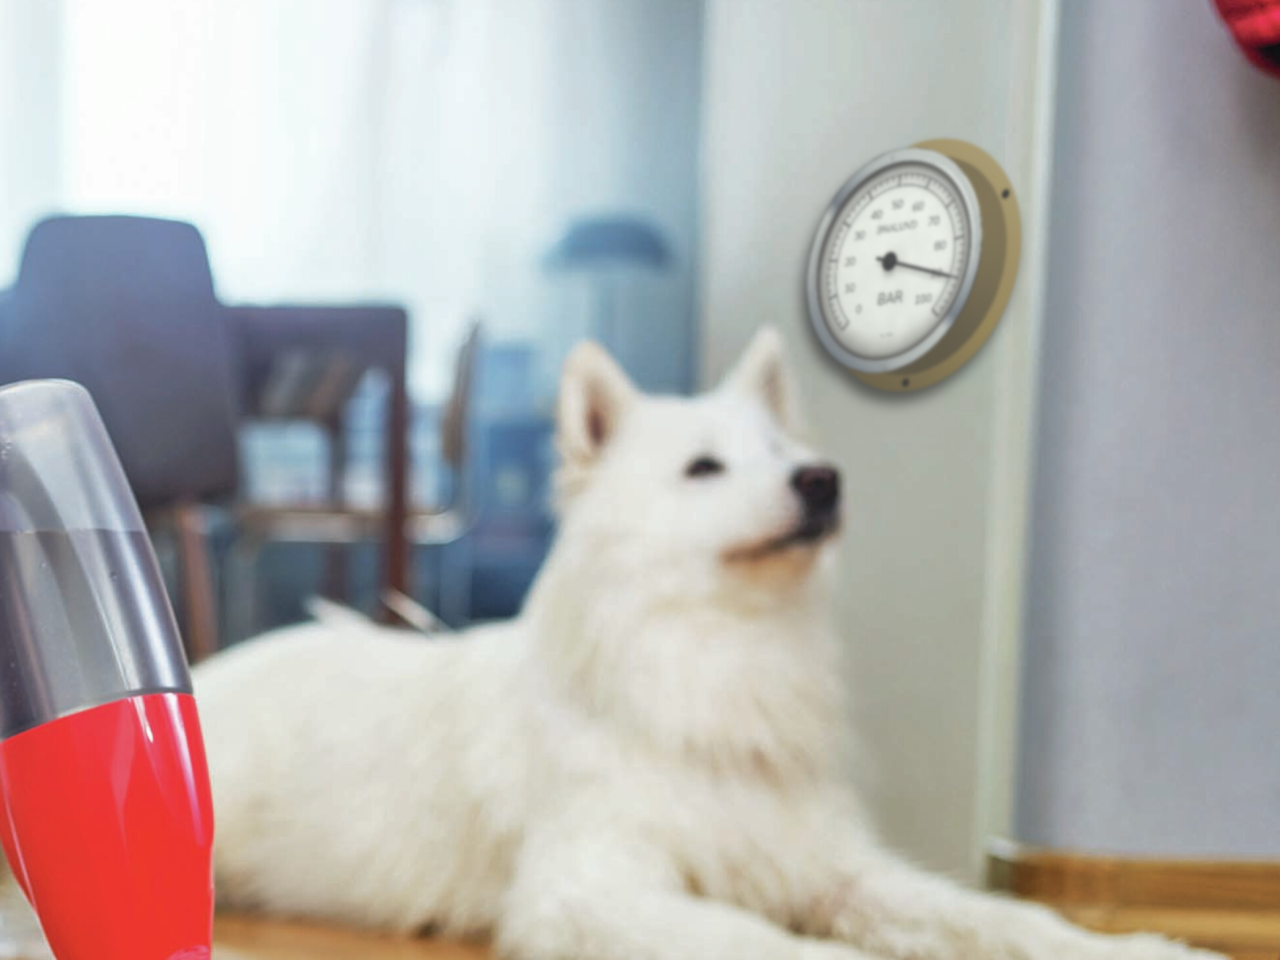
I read 90,bar
